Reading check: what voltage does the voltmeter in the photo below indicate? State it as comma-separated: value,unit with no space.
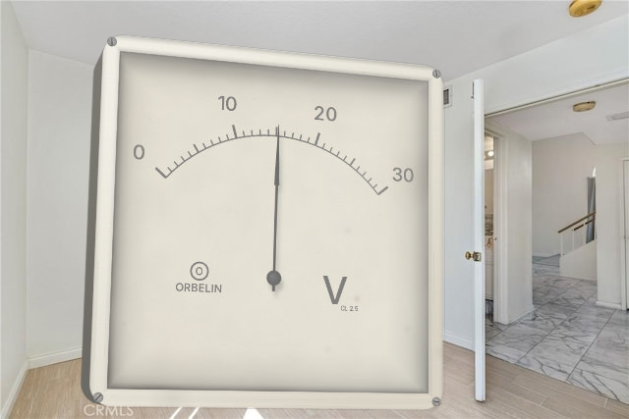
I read 15,V
